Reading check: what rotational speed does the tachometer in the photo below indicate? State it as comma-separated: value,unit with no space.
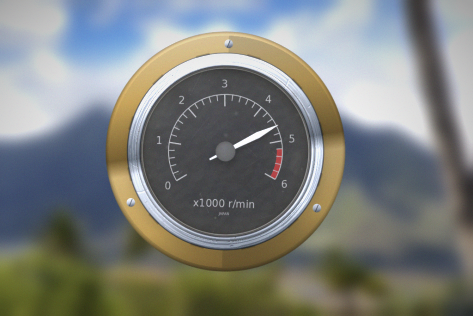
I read 4600,rpm
